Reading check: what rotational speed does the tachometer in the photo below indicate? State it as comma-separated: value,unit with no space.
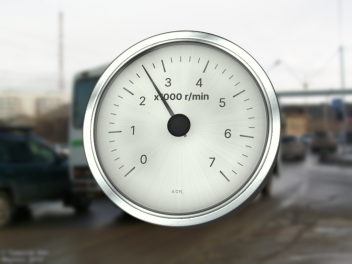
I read 2600,rpm
